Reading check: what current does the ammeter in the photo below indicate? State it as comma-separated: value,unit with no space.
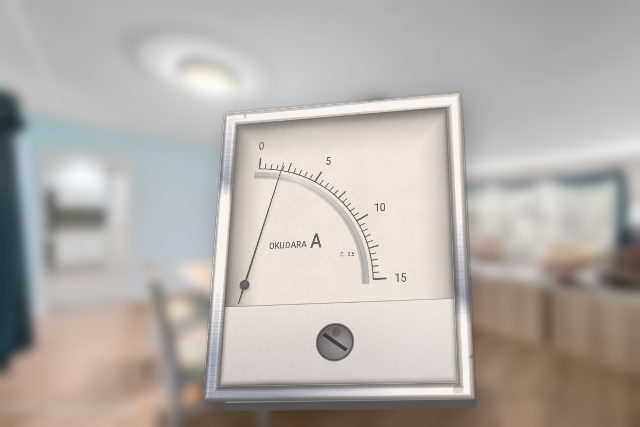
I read 2,A
